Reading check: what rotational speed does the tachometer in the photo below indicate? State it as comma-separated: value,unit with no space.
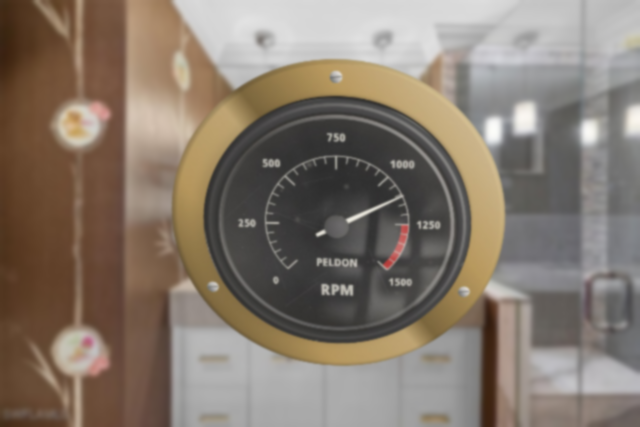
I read 1100,rpm
